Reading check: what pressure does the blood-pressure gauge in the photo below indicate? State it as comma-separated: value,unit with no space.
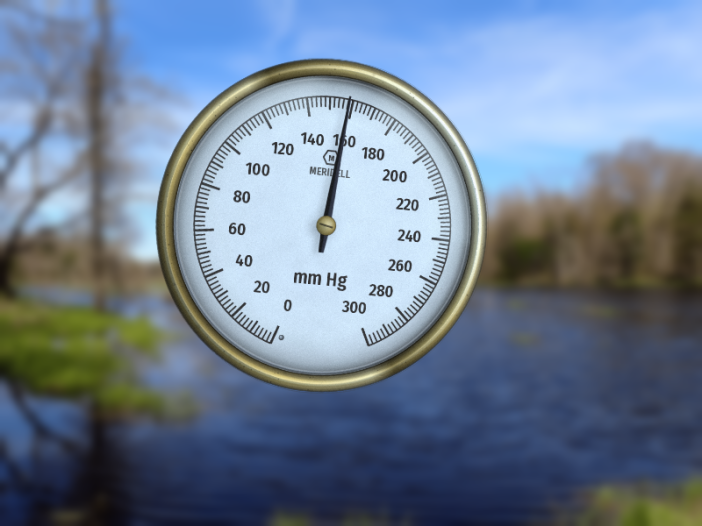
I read 158,mmHg
